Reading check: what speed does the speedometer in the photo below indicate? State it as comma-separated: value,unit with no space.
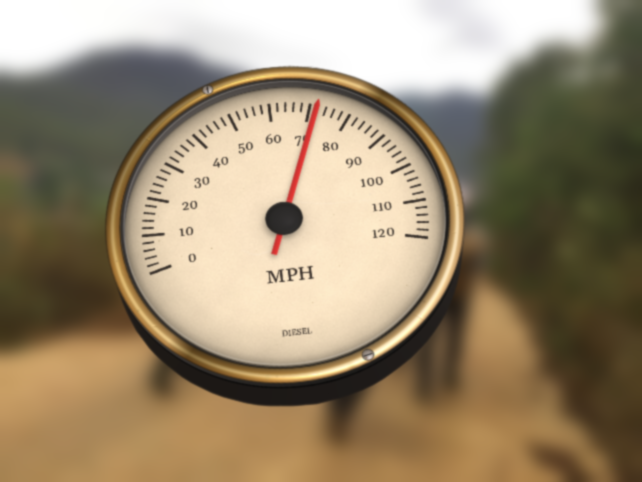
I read 72,mph
